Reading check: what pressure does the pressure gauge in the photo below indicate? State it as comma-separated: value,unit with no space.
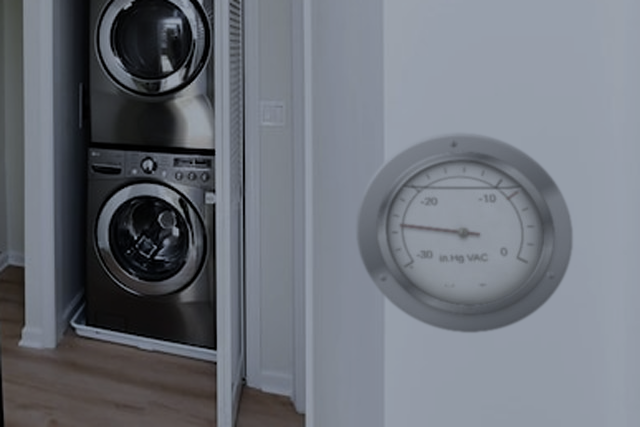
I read -25,inHg
